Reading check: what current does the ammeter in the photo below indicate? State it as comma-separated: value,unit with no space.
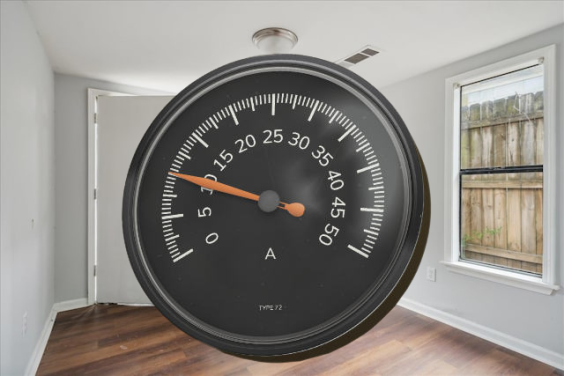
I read 10,A
